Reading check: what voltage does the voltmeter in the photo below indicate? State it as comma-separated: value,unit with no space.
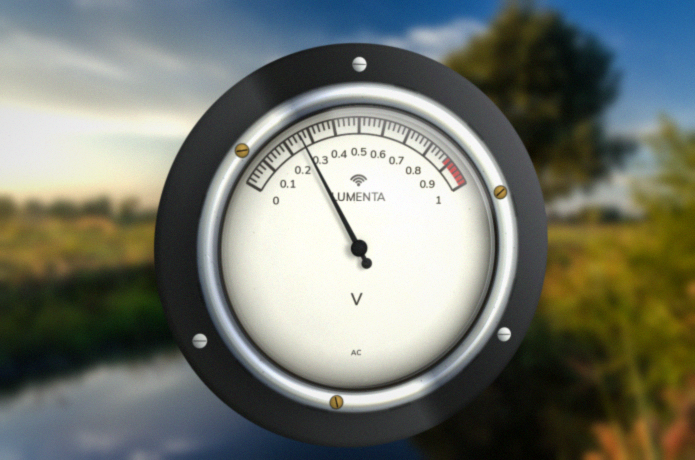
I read 0.26,V
